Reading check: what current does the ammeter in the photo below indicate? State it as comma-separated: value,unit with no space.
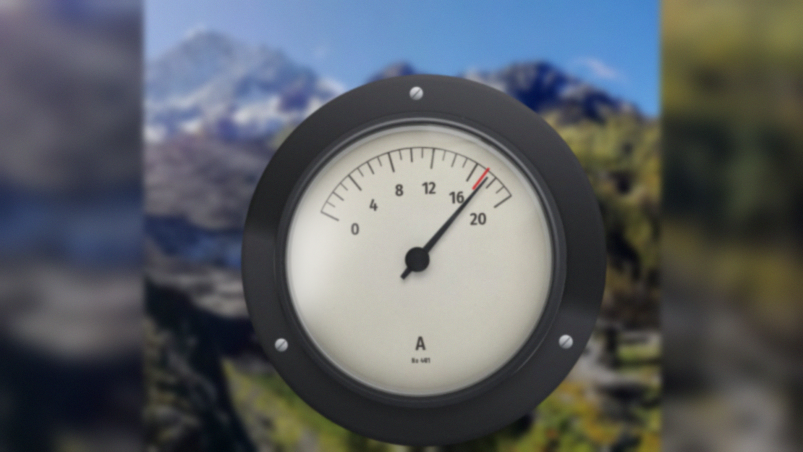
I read 17.5,A
